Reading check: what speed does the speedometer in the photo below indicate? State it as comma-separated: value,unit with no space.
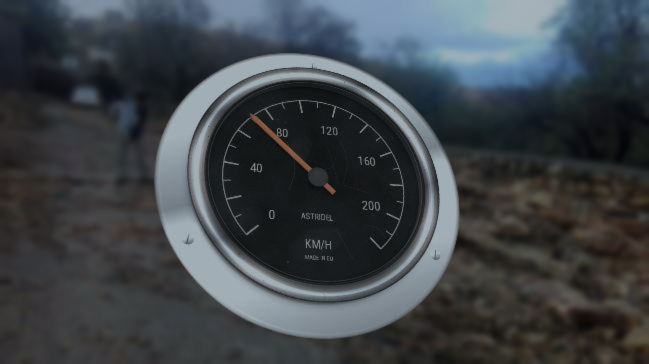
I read 70,km/h
